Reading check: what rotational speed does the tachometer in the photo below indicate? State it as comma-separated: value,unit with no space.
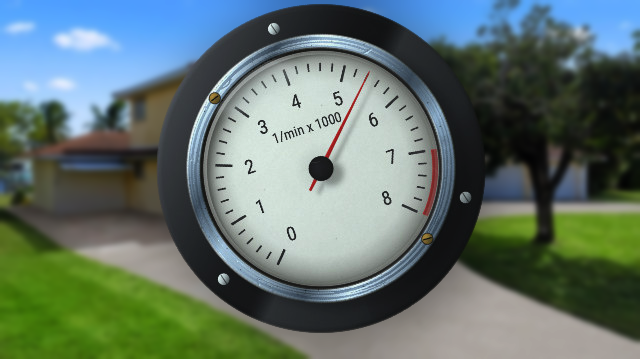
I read 5400,rpm
